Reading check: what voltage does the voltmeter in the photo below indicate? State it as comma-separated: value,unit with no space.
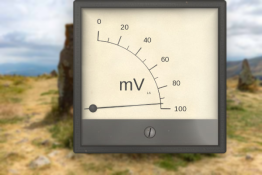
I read 95,mV
